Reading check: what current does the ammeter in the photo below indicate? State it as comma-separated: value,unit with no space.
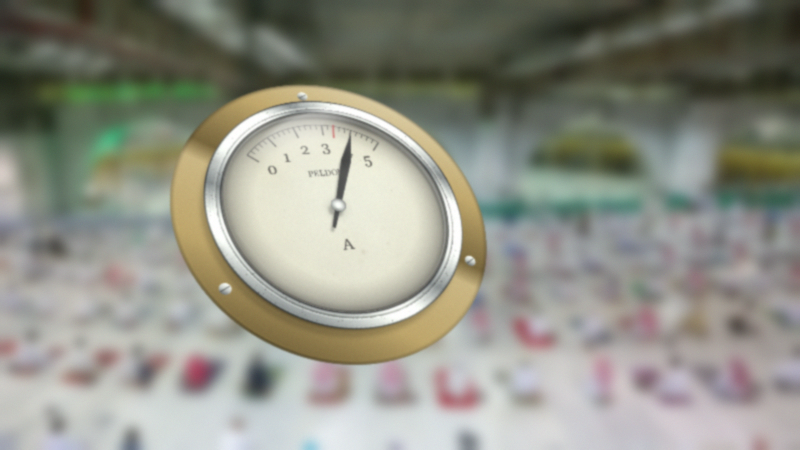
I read 4,A
